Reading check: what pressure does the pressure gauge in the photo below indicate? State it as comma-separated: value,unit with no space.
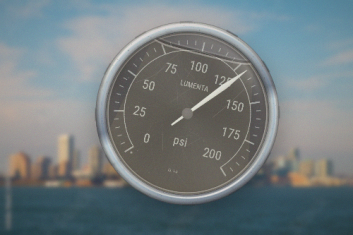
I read 130,psi
